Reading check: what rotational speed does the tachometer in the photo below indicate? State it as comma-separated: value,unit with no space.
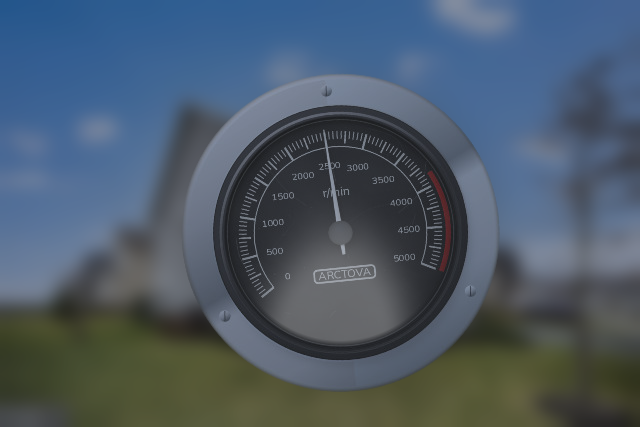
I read 2500,rpm
